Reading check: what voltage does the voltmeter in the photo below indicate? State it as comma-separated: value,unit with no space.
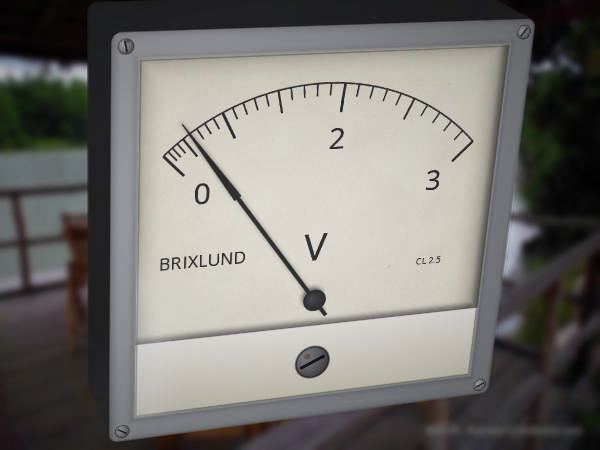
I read 0.6,V
